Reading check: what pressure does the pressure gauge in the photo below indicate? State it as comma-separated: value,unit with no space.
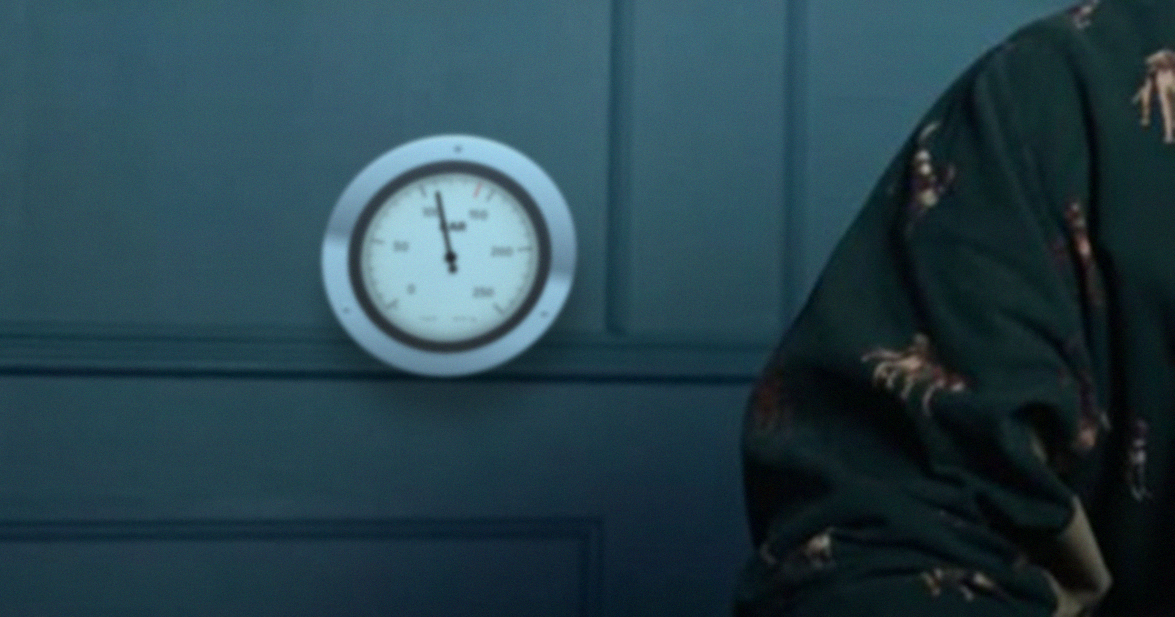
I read 110,bar
